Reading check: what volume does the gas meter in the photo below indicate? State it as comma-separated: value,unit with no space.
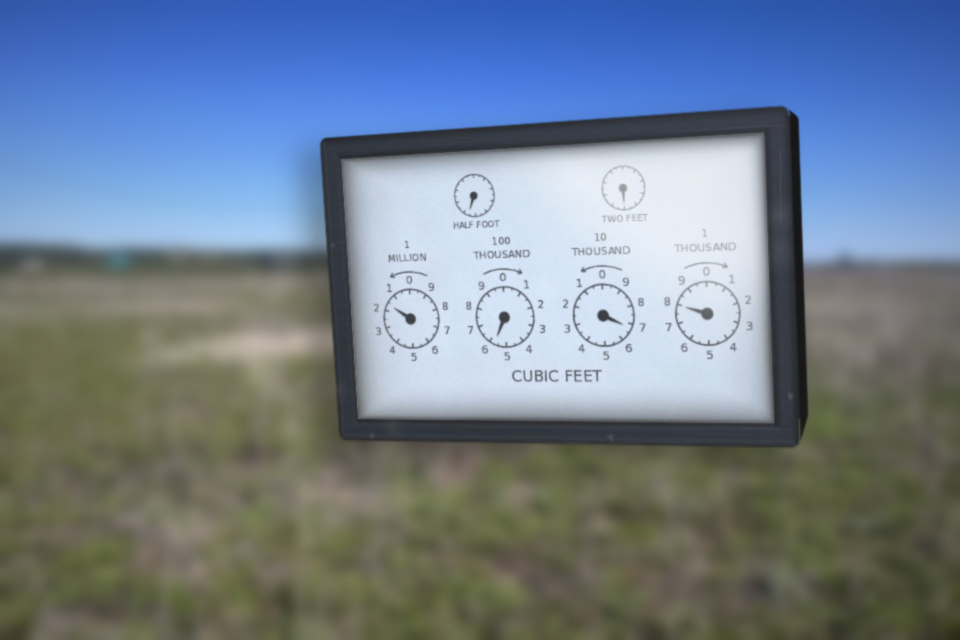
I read 156800,ft³
